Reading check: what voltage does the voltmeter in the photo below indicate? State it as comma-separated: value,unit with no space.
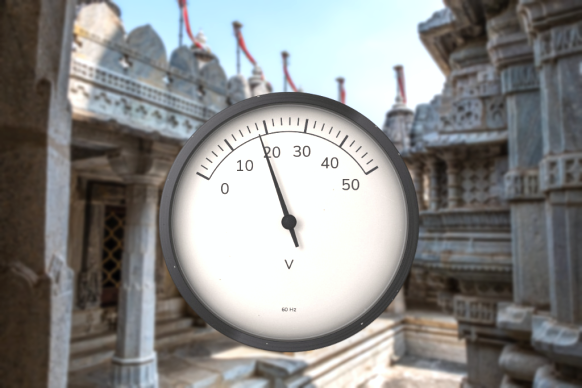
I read 18,V
